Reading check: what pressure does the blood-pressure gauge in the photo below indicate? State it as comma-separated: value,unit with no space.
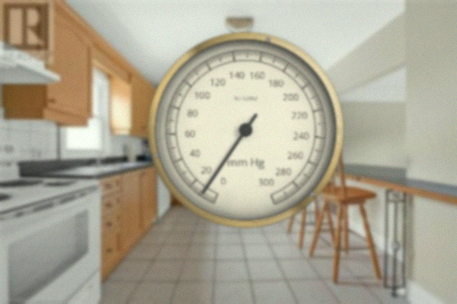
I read 10,mmHg
